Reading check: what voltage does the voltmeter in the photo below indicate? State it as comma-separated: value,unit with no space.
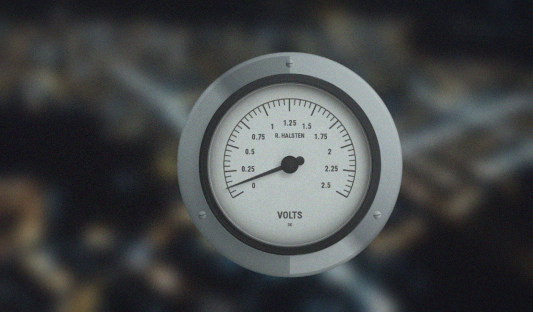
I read 0.1,V
